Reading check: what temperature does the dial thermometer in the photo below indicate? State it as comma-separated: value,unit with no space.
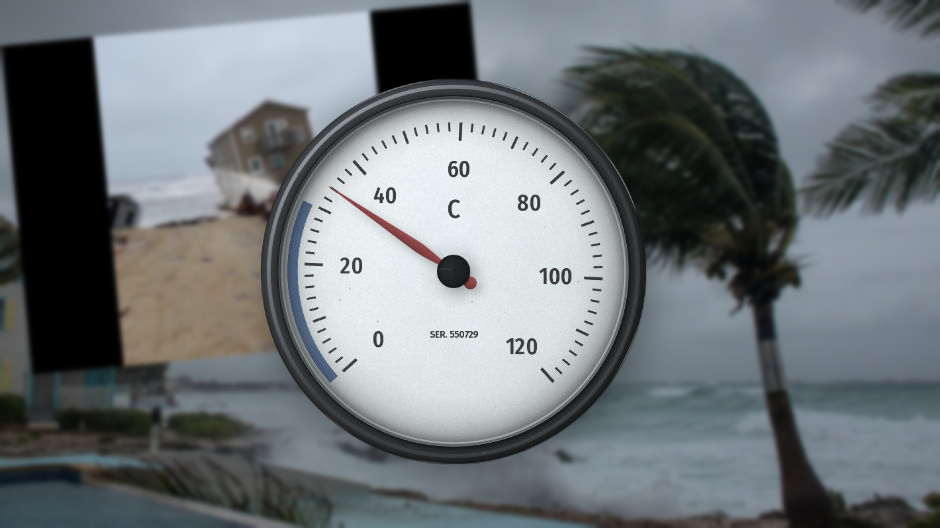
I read 34,°C
